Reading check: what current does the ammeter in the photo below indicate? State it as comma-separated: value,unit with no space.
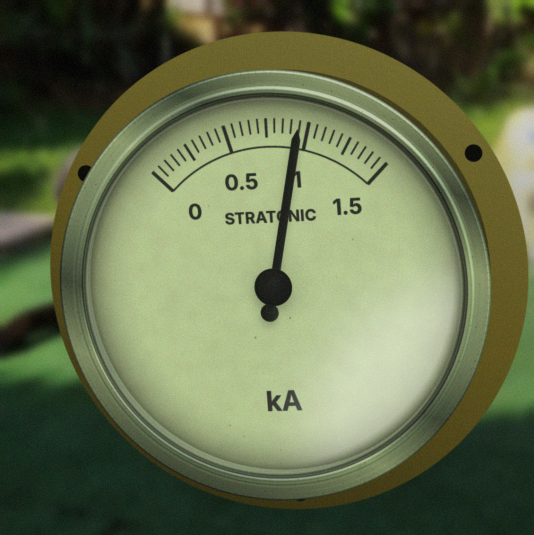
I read 0.95,kA
